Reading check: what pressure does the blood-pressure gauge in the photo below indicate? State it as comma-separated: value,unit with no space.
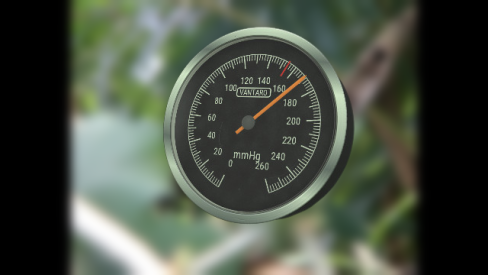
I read 170,mmHg
